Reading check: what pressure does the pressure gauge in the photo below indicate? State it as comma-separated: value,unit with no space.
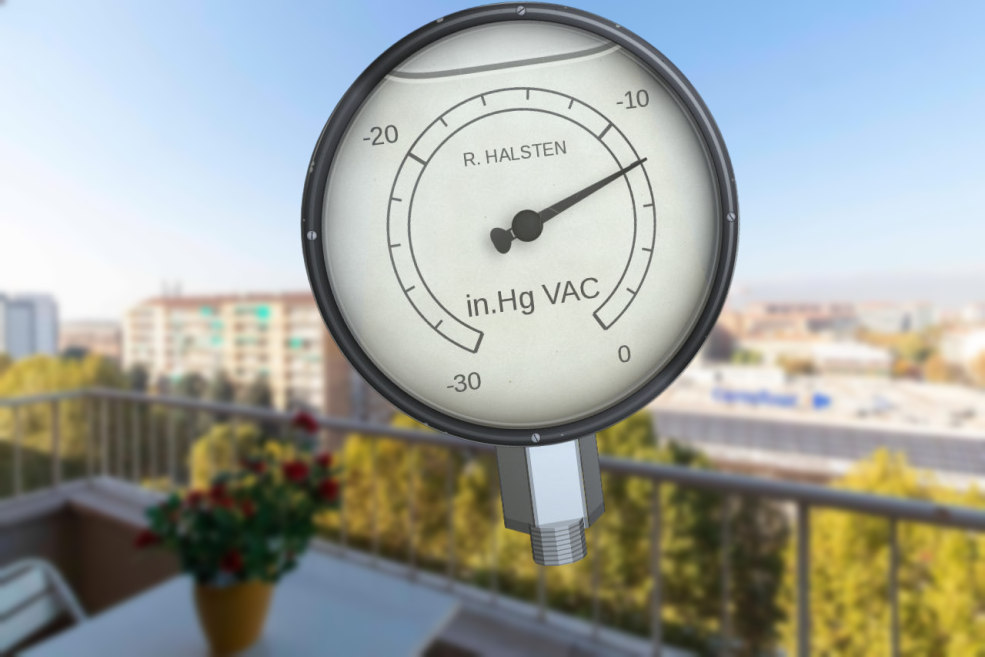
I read -8,inHg
